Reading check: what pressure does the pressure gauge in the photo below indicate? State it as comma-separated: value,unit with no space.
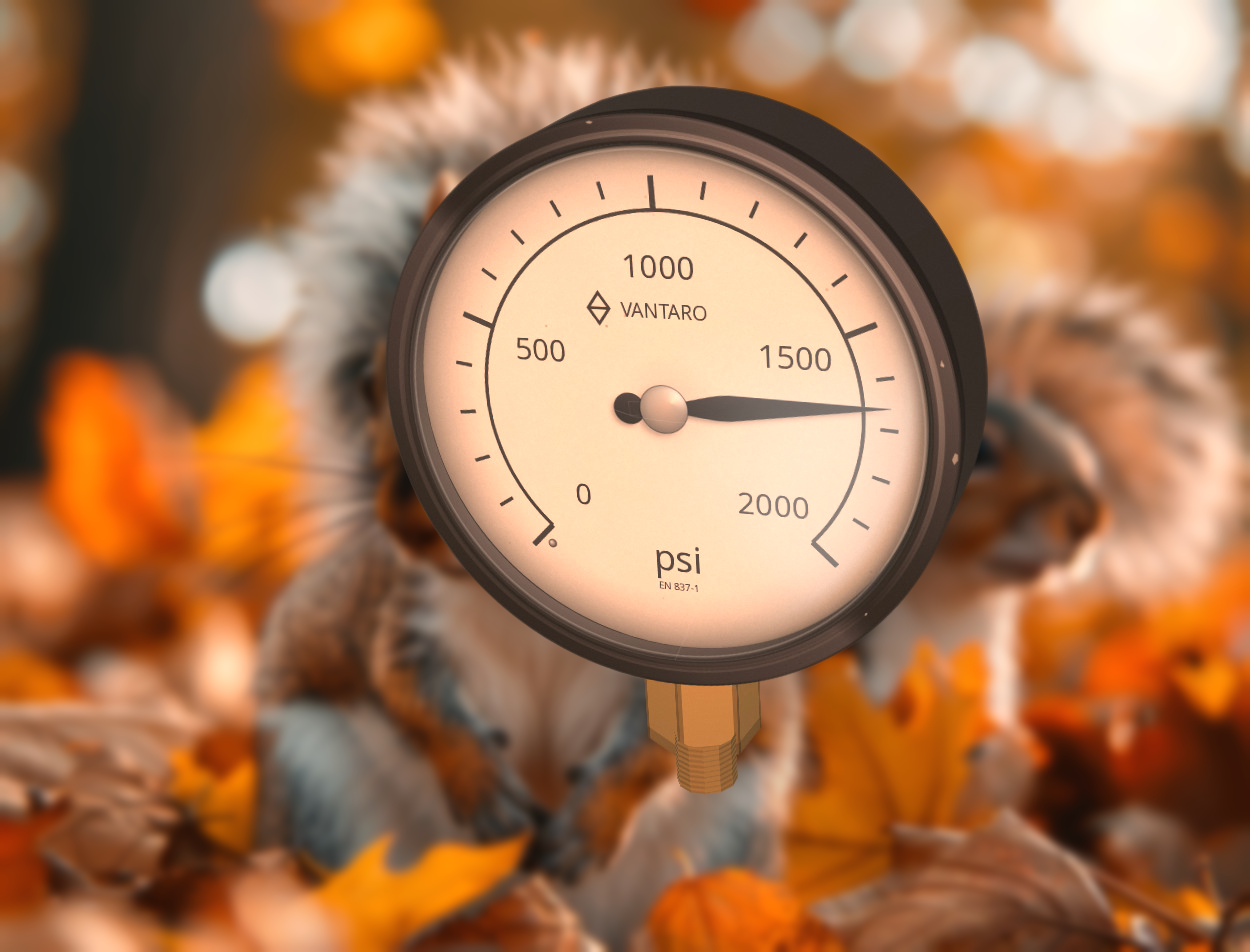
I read 1650,psi
